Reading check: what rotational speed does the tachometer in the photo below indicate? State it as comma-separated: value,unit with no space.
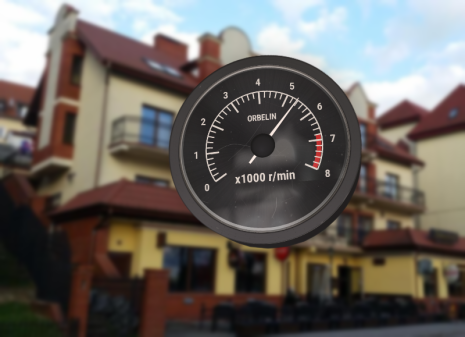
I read 5400,rpm
